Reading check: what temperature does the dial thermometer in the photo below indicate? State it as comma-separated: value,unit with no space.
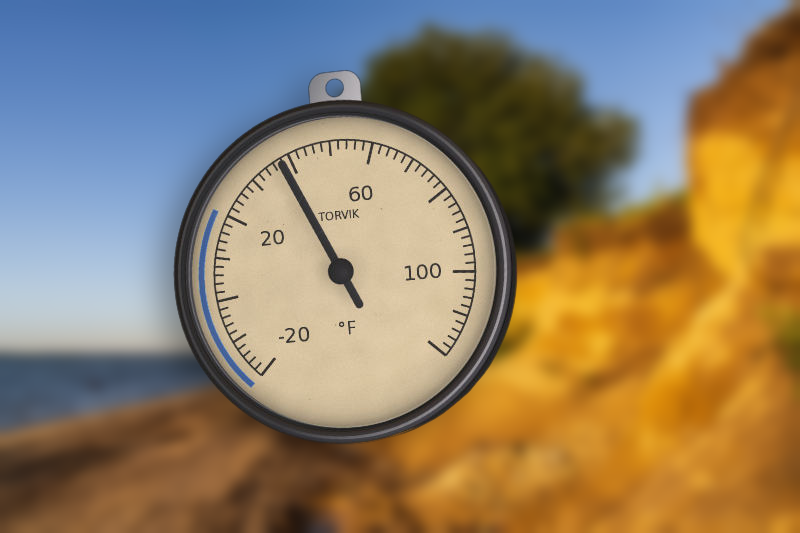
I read 38,°F
